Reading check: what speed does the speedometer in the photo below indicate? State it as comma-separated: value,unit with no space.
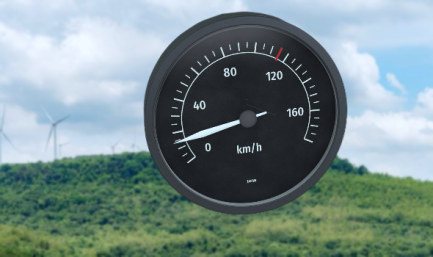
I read 15,km/h
